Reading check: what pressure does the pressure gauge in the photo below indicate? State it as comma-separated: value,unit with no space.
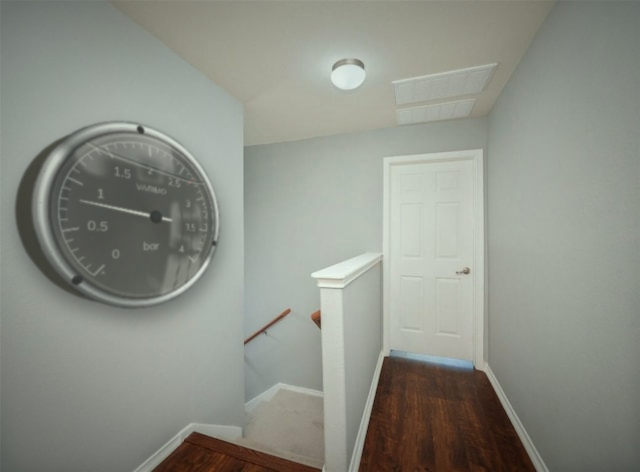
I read 0.8,bar
